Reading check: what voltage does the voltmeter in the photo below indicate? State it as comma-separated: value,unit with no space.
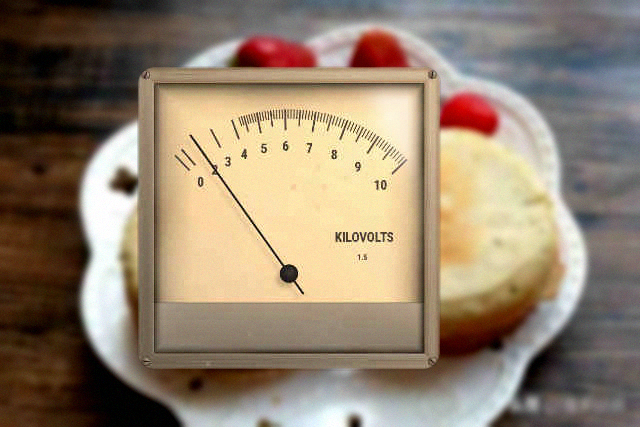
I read 2,kV
